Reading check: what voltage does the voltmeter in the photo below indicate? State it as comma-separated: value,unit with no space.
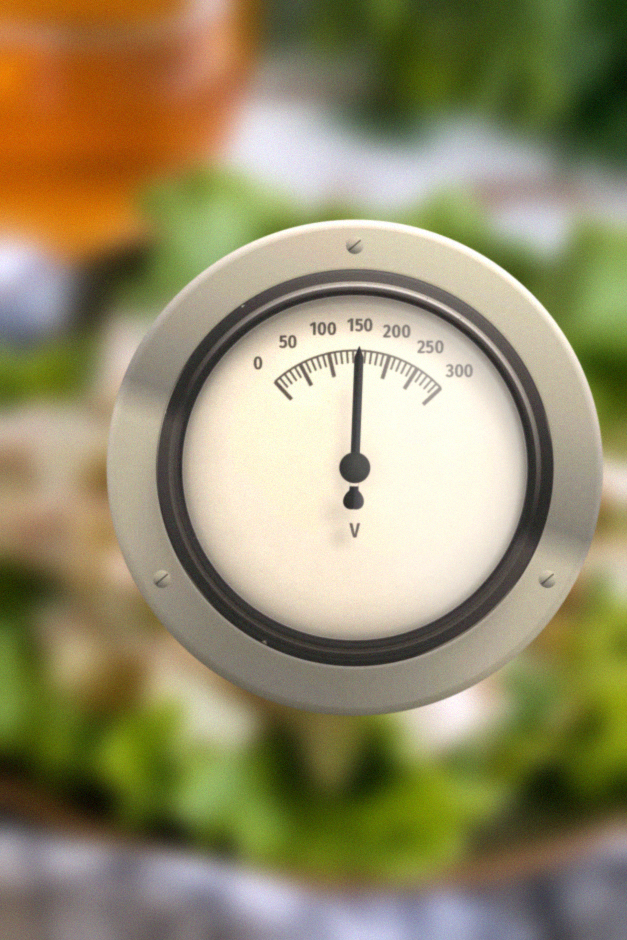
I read 150,V
